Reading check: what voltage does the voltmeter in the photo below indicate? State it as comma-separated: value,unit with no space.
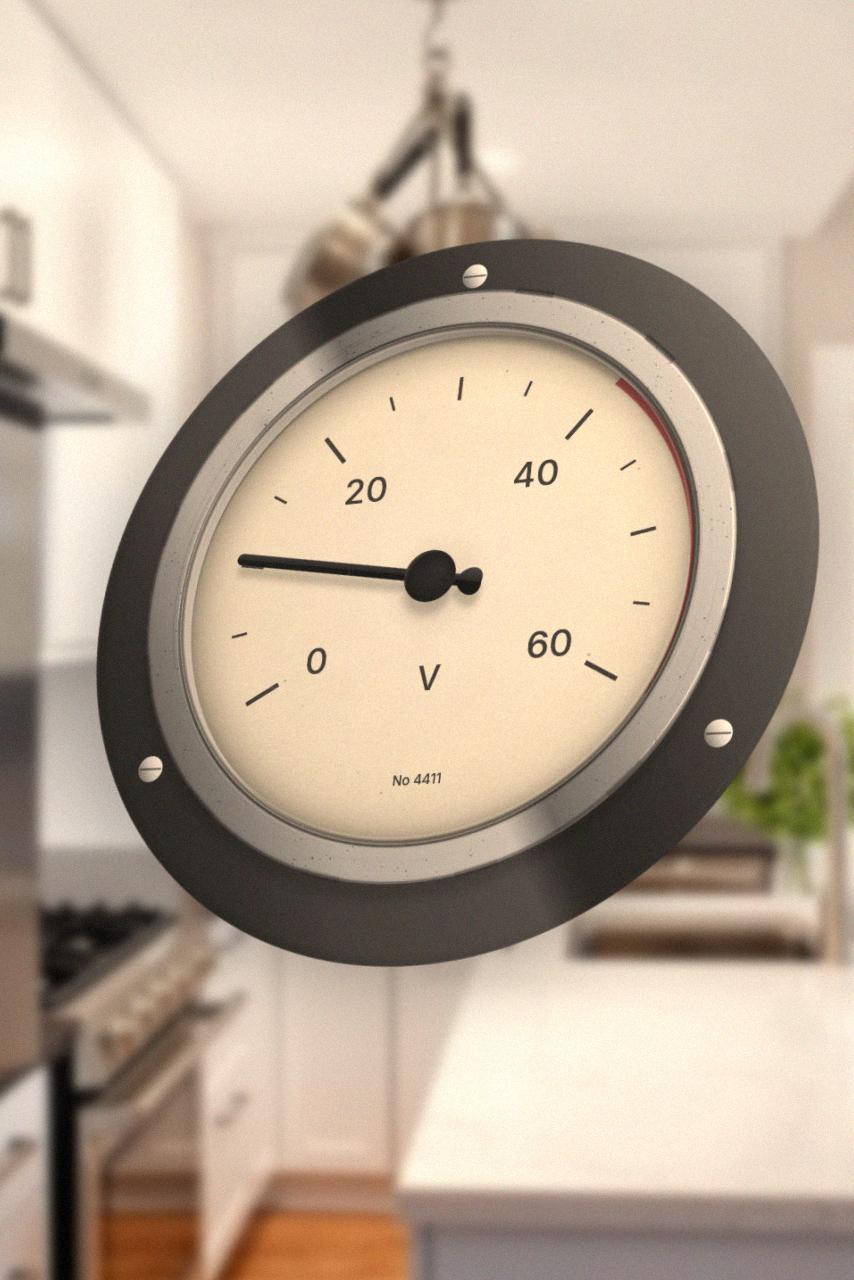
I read 10,V
